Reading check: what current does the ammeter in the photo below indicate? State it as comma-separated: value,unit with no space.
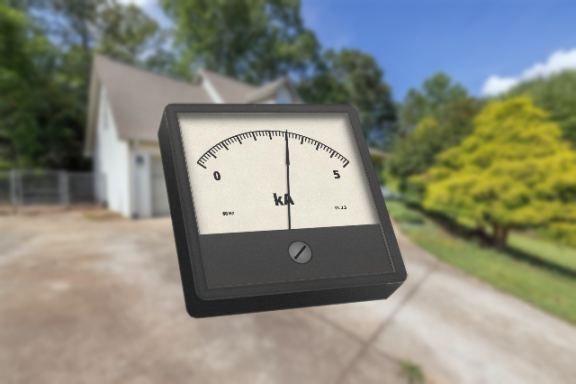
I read 3,kA
